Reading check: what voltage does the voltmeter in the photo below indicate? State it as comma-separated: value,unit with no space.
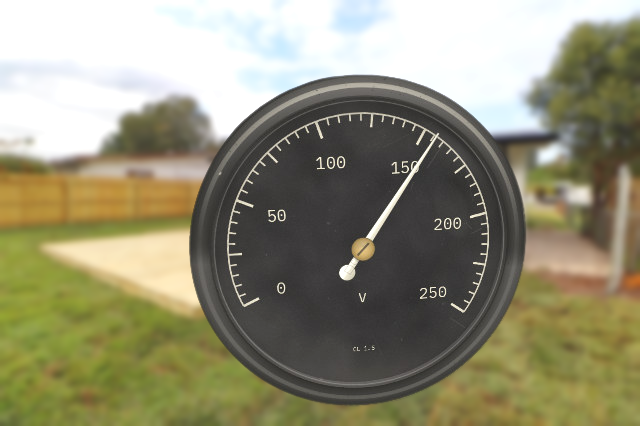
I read 155,V
